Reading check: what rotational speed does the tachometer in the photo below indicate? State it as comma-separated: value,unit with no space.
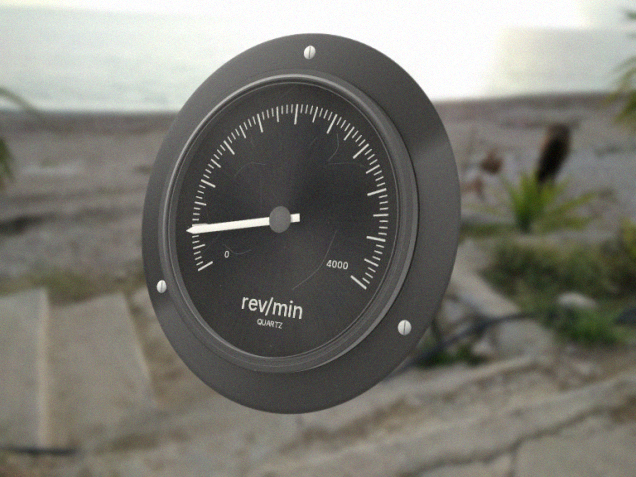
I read 350,rpm
